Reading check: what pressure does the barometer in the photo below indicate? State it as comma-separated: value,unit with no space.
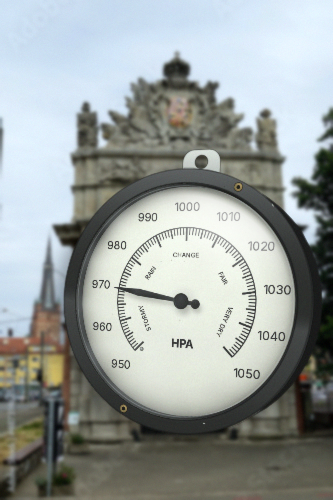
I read 970,hPa
